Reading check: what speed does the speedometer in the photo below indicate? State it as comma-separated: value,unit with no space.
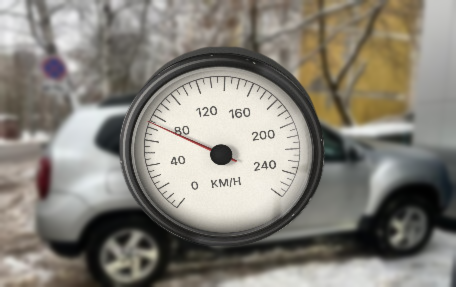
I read 75,km/h
